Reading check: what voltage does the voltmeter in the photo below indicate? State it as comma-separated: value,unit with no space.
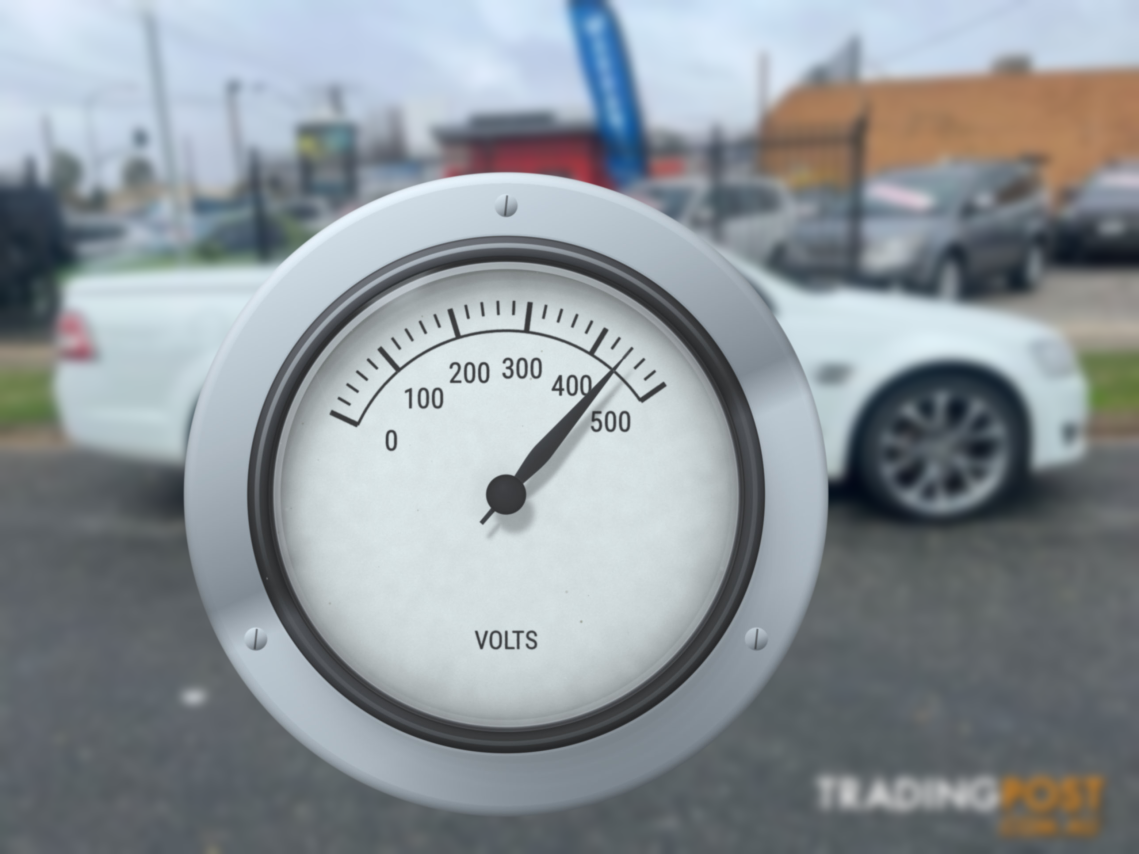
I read 440,V
